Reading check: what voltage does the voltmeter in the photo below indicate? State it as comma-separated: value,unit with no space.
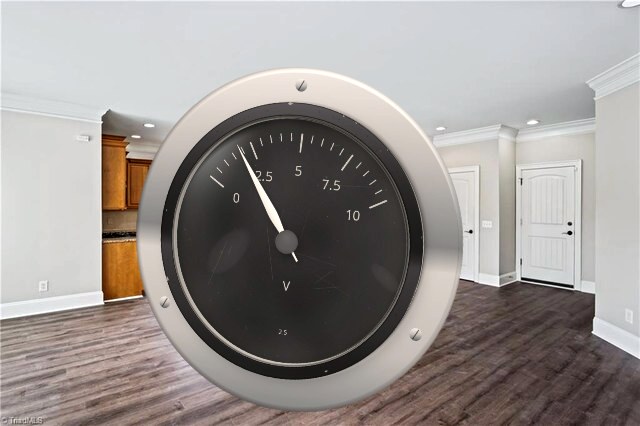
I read 2,V
